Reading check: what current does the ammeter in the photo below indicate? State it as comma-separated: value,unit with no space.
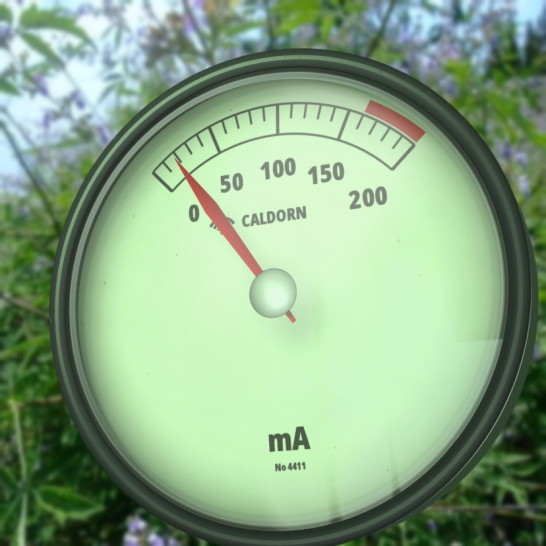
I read 20,mA
